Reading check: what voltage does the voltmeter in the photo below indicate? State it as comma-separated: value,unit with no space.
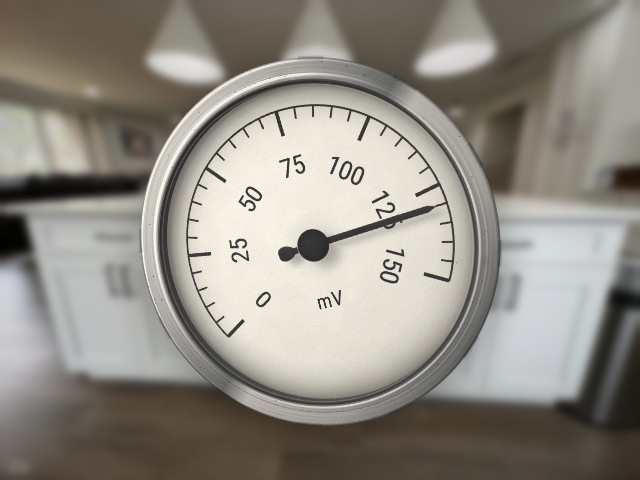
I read 130,mV
